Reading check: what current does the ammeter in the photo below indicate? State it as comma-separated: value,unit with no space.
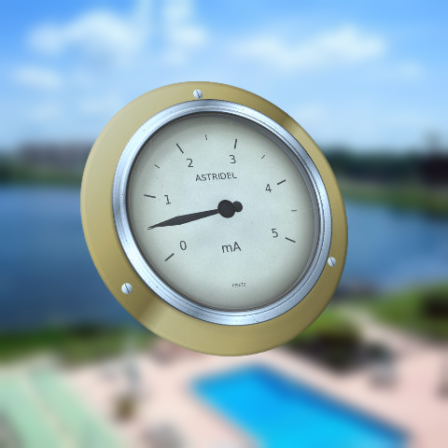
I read 0.5,mA
